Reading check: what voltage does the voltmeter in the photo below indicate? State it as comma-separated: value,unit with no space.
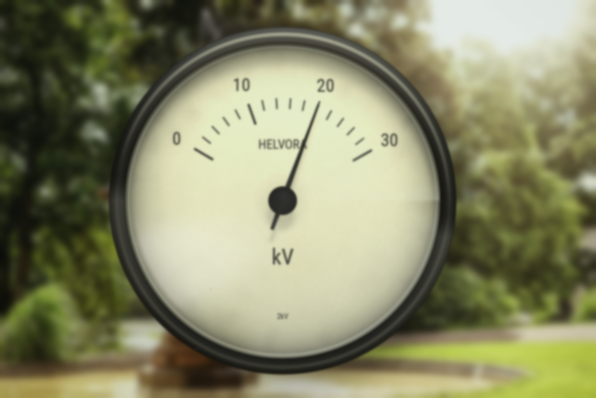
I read 20,kV
